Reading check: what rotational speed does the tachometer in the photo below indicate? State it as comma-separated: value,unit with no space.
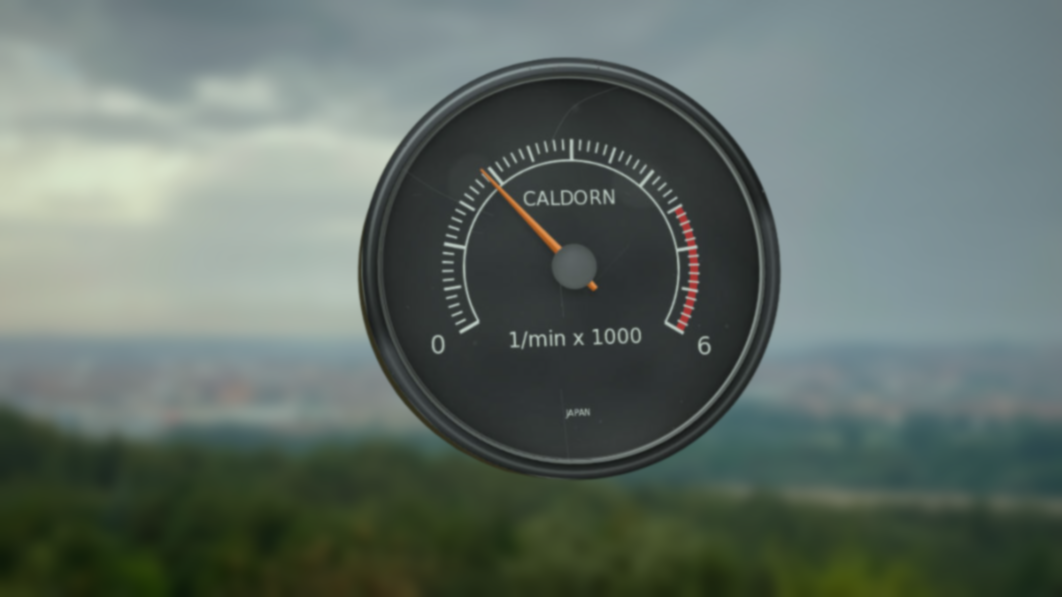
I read 1900,rpm
